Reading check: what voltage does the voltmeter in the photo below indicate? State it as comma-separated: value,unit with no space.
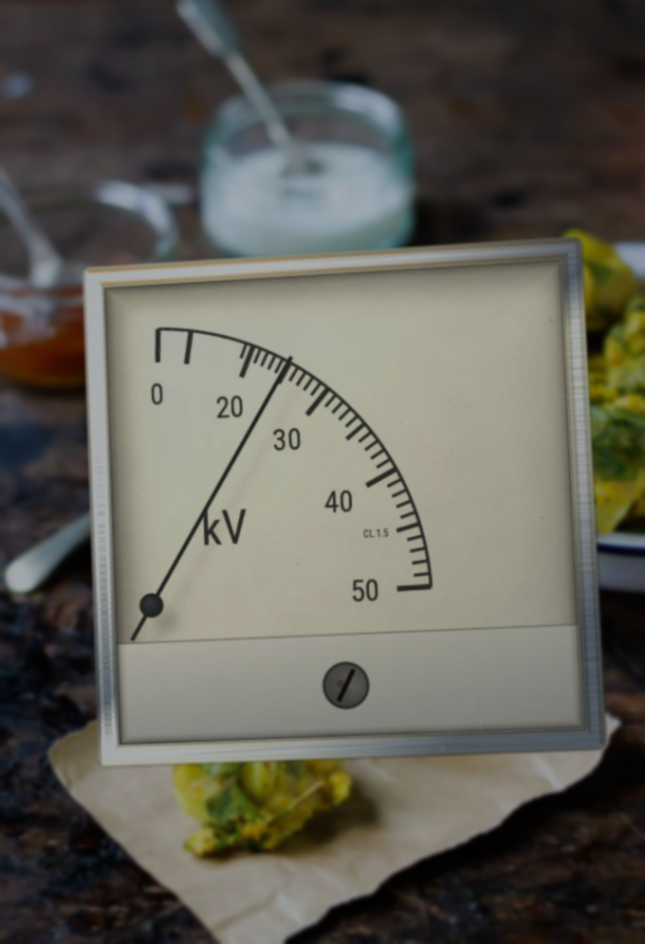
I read 25,kV
